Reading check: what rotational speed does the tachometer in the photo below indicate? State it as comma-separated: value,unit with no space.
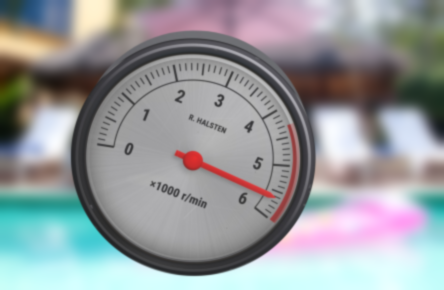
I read 5600,rpm
